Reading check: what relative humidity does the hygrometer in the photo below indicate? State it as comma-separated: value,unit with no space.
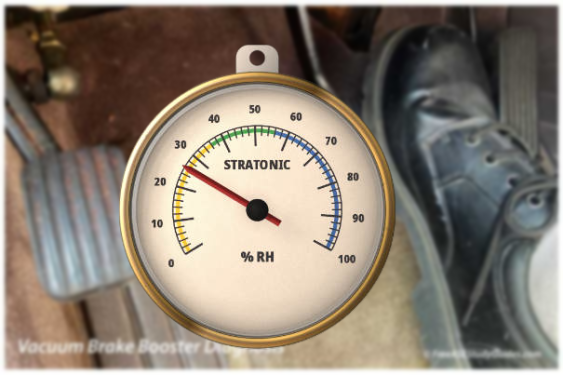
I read 26,%
